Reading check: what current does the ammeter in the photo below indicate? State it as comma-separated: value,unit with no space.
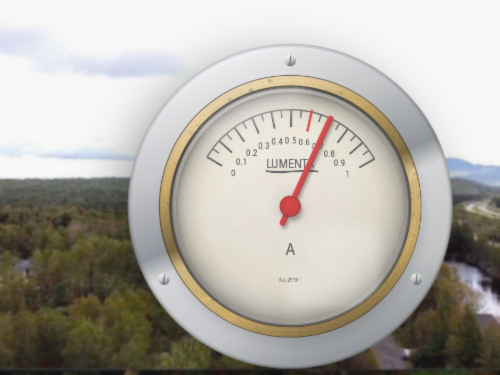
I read 0.7,A
